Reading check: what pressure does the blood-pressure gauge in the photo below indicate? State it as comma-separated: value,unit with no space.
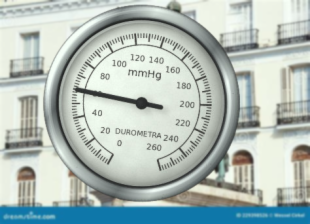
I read 60,mmHg
